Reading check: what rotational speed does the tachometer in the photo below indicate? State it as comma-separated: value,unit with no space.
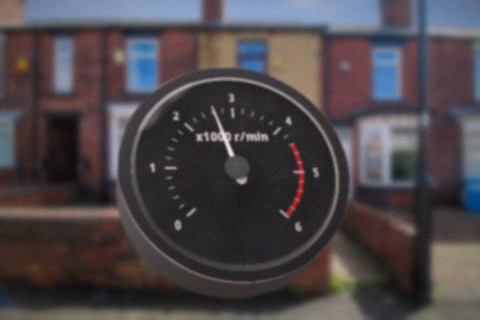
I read 2600,rpm
